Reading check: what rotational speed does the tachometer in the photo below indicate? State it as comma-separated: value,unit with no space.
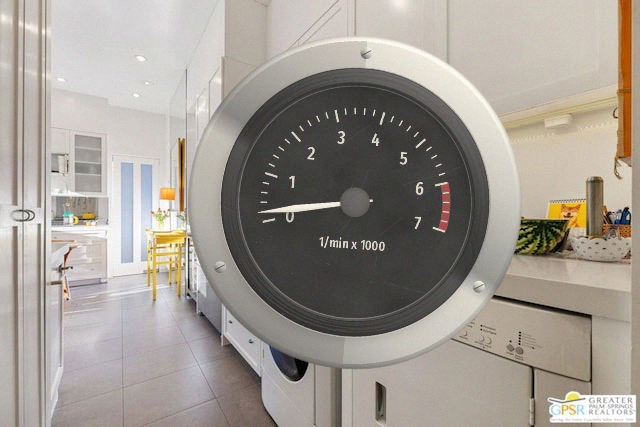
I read 200,rpm
